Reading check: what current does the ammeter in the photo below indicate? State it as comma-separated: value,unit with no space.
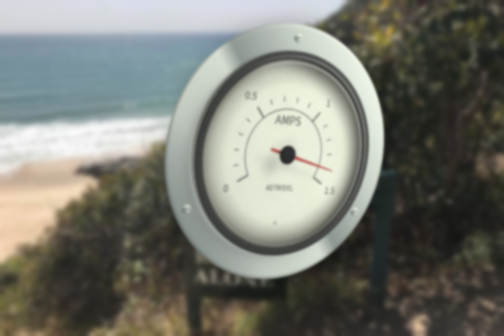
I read 1.4,A
